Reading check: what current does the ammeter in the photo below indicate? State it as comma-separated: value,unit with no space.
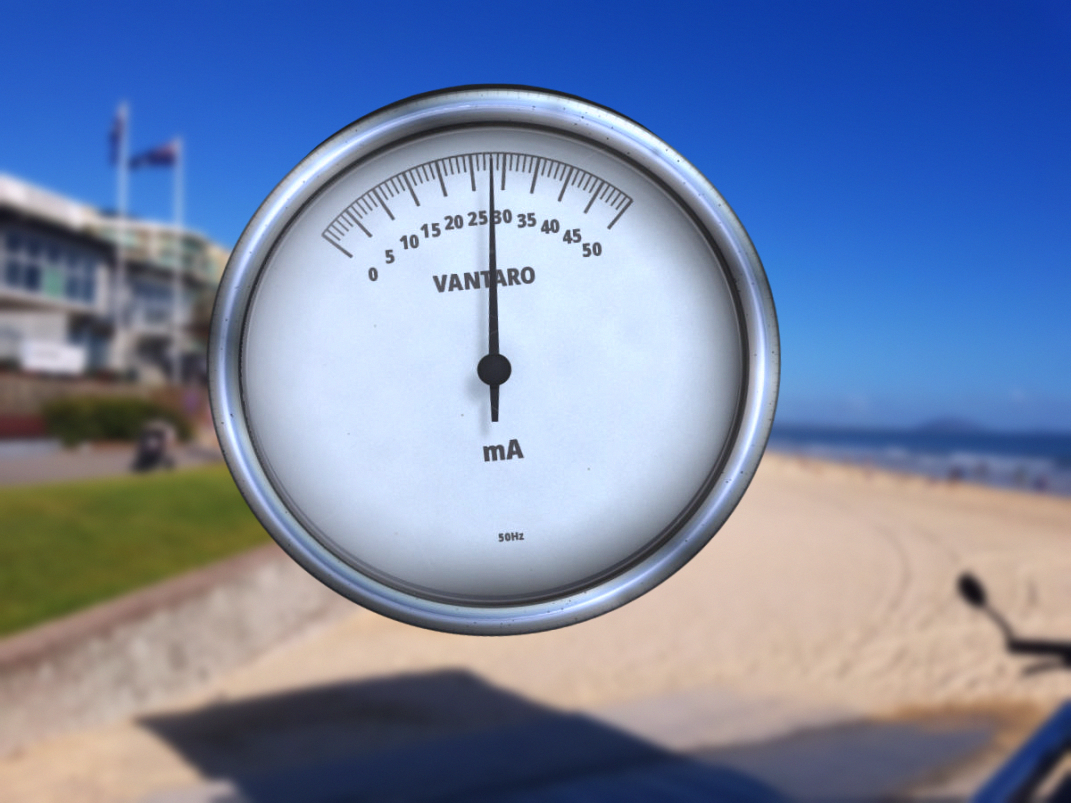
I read 28,mA
